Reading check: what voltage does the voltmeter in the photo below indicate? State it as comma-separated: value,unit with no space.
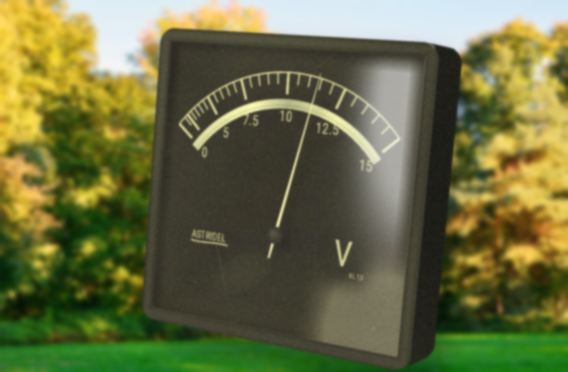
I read 11.5,V
